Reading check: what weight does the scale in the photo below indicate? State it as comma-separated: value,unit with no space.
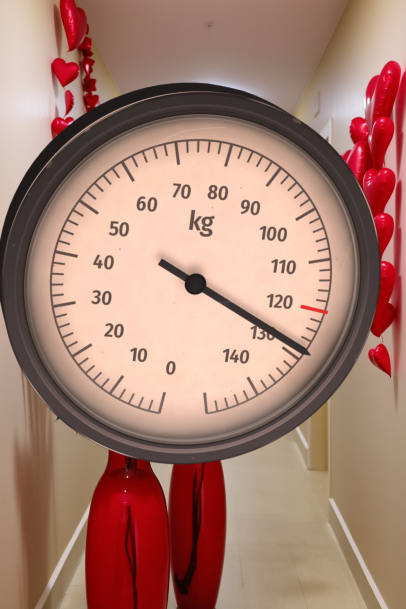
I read 128,kg
